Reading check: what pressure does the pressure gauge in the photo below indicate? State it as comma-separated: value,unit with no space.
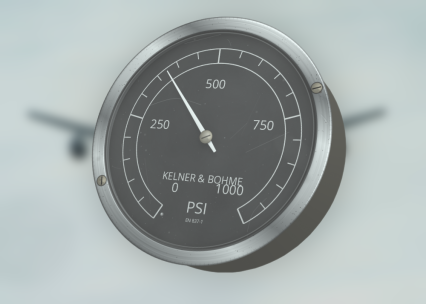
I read 375,psi
